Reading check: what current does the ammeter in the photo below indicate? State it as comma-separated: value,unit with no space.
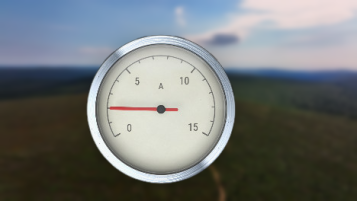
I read 2,A
